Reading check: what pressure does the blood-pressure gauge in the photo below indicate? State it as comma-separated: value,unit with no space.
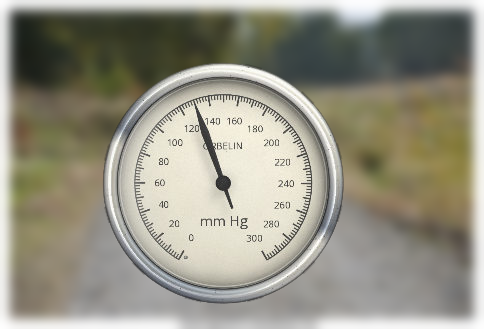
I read 130,mmHg
